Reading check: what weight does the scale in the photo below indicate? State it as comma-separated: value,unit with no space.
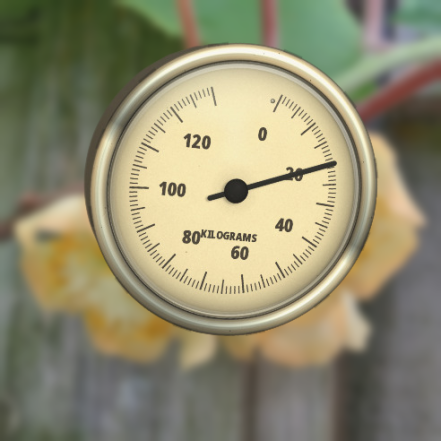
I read 20,kg
